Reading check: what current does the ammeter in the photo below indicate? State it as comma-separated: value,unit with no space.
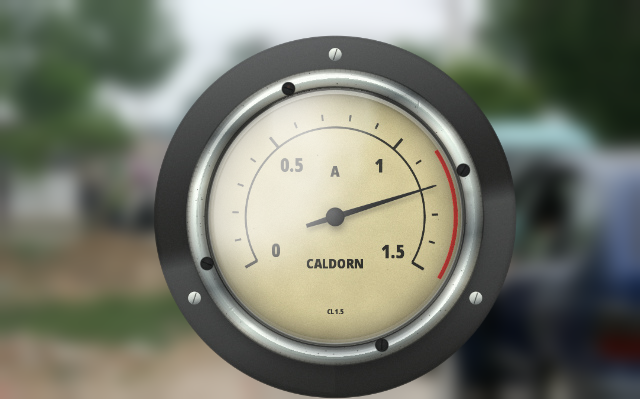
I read 1.2,A
